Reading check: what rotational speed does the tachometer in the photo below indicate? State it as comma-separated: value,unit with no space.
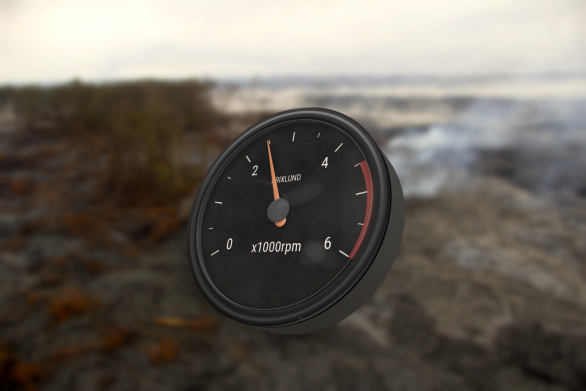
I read 2500,rpm
